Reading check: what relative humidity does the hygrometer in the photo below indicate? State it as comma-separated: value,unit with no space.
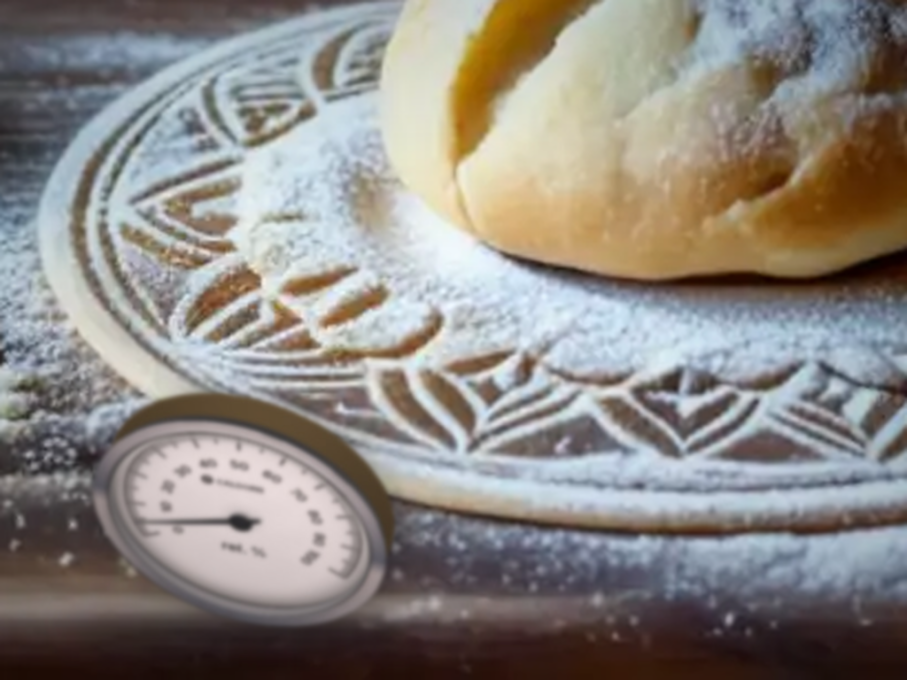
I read 5,%
